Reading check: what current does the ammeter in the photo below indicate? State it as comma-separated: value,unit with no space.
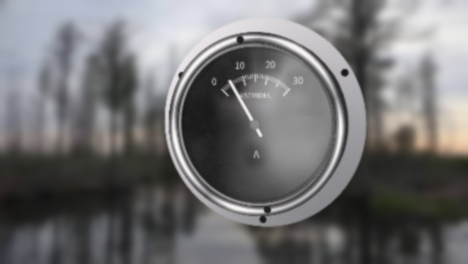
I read 5,A
